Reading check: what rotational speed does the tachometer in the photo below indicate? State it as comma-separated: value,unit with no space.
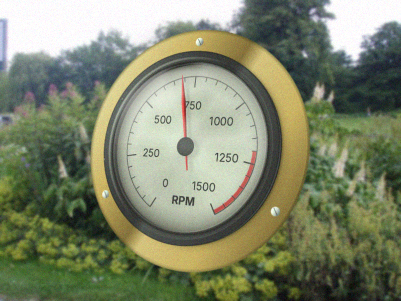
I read 700,rpm
